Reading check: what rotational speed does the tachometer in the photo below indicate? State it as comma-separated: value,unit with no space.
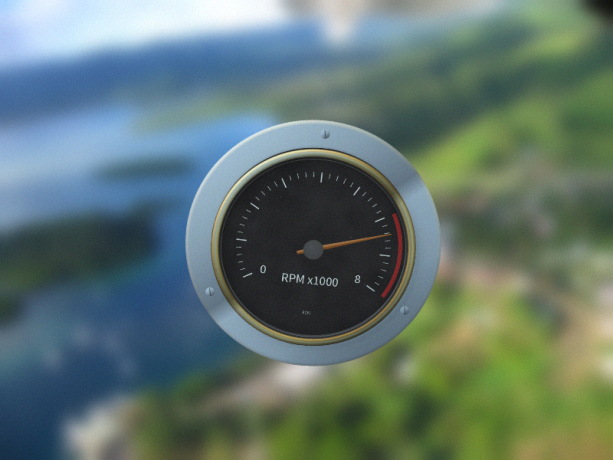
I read 6400,rpm
